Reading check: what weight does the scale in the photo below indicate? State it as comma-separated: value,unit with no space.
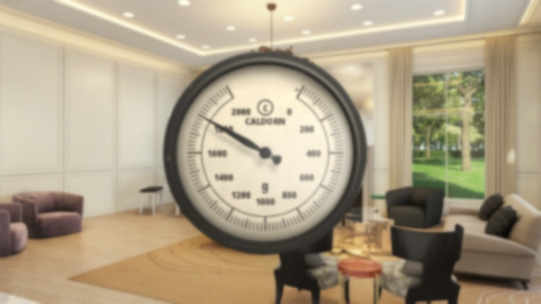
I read 1800,g
